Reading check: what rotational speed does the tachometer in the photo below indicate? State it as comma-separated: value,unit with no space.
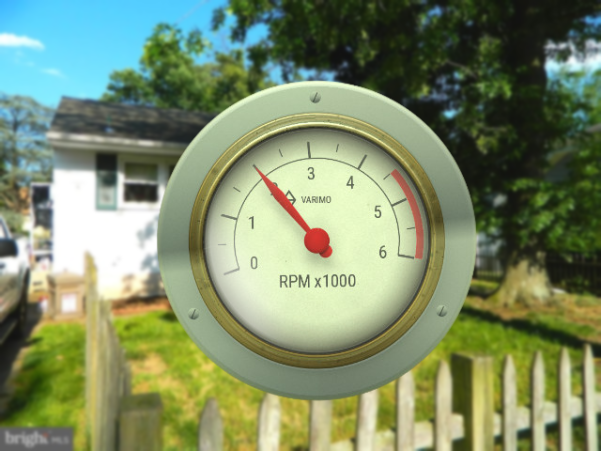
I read 2000,rpm
